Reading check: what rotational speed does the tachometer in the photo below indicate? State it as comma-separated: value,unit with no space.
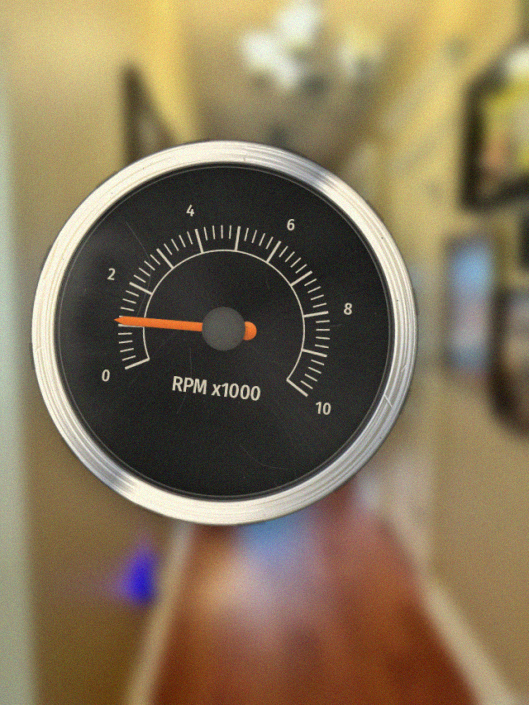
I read 1100,rpm
